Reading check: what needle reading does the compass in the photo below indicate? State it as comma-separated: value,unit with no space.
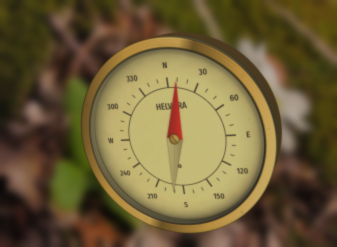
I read 10,°
